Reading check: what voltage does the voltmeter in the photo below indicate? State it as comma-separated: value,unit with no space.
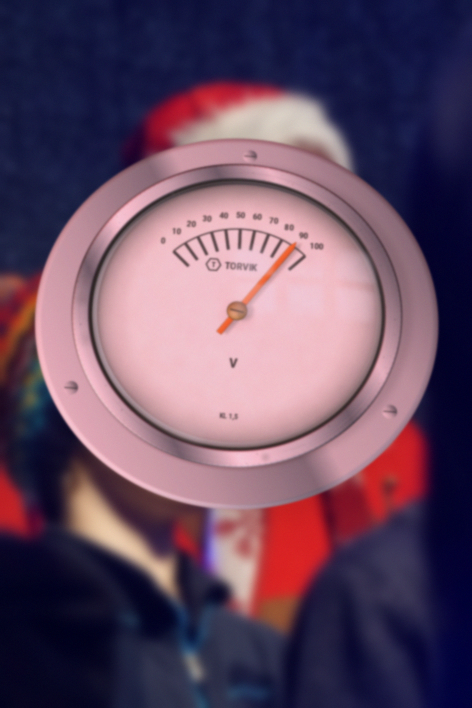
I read 90,V
